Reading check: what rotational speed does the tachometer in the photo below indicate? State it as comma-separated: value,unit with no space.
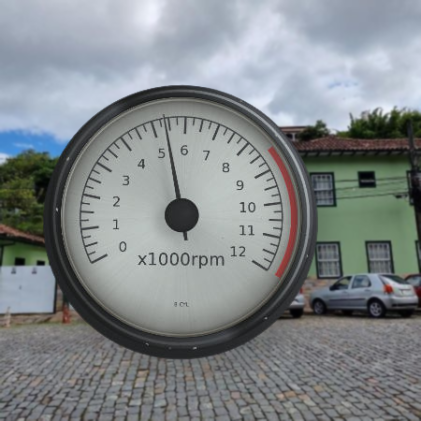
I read 5375,rpm
